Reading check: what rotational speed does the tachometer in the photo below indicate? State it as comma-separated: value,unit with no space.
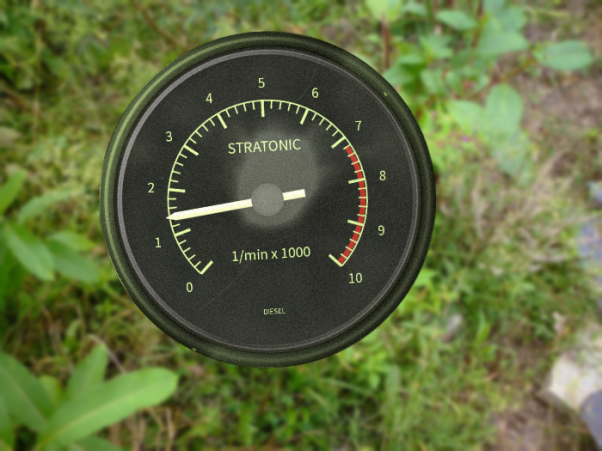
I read 1400,rpm
